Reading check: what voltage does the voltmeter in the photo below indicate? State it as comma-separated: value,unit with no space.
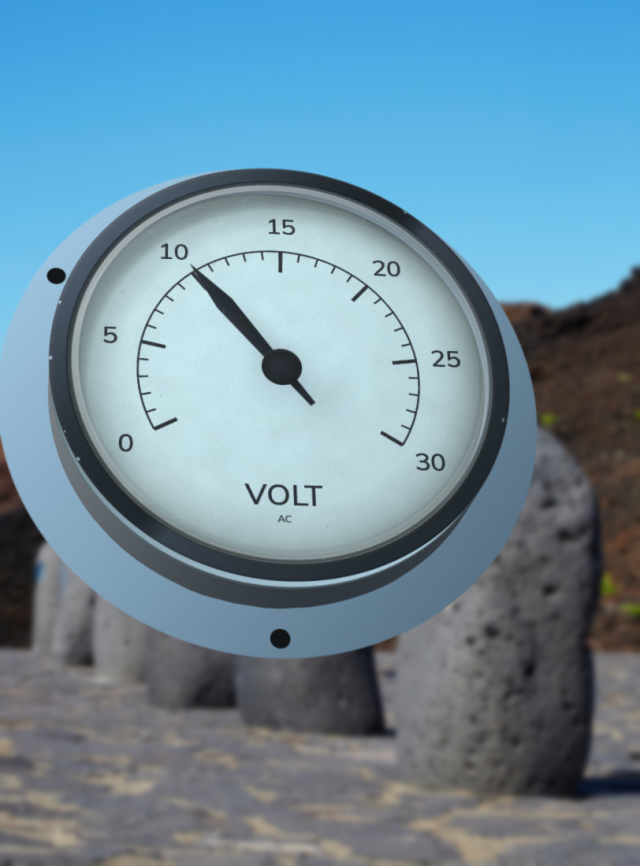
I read 10,V
